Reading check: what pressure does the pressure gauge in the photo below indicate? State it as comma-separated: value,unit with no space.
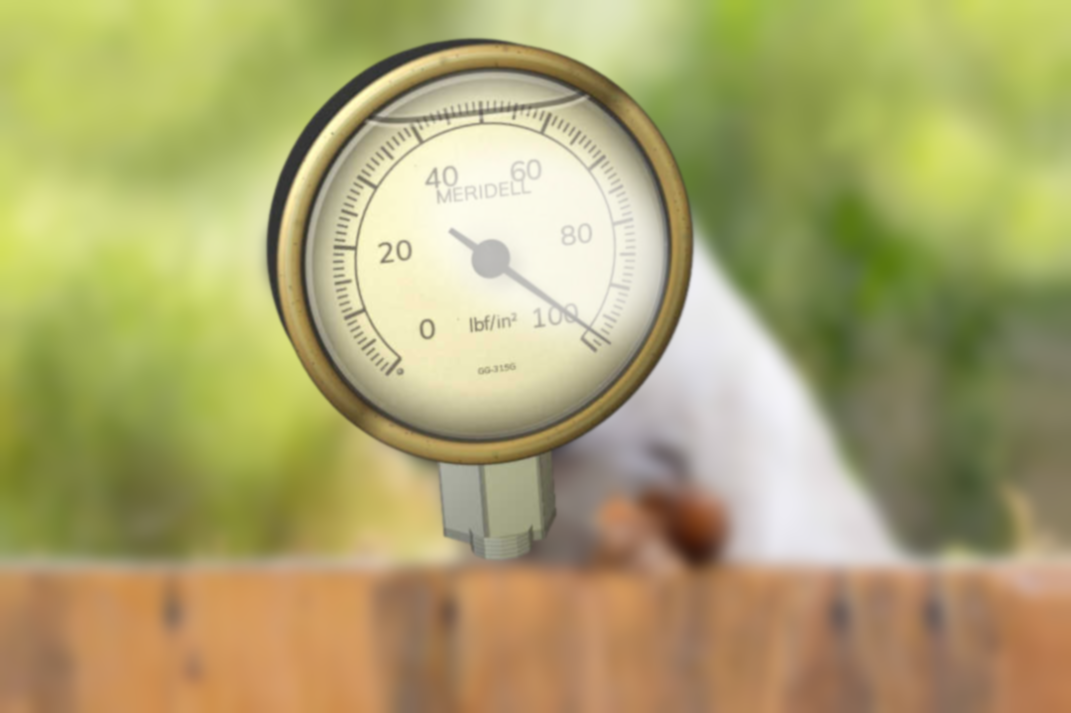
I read 98,psi
